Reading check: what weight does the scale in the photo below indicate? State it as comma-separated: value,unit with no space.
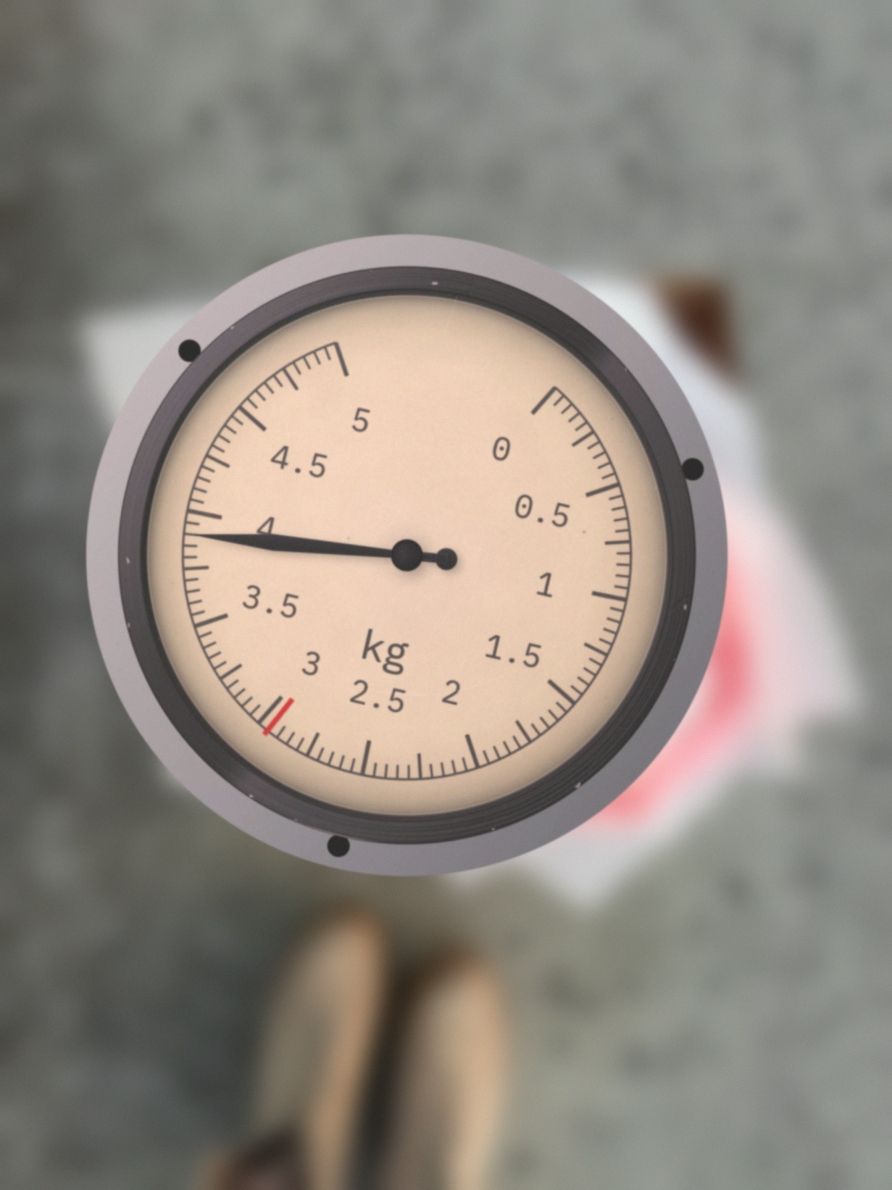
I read 3.9,kg
